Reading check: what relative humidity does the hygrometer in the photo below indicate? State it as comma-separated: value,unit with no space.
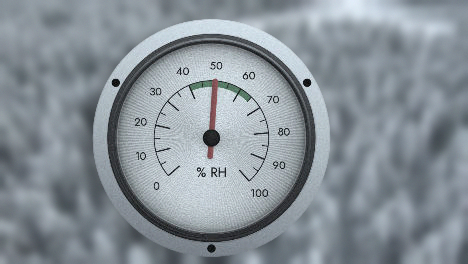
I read 50,%
